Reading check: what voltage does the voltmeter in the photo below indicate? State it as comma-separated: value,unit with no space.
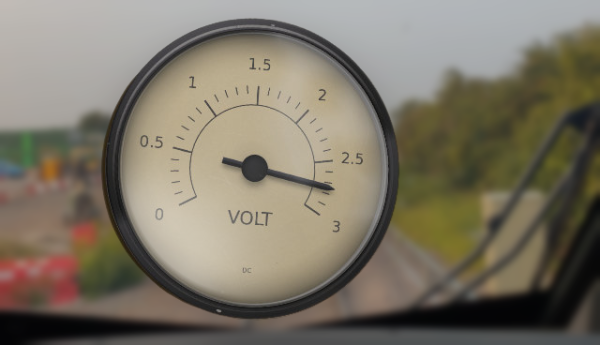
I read 2.75,V
